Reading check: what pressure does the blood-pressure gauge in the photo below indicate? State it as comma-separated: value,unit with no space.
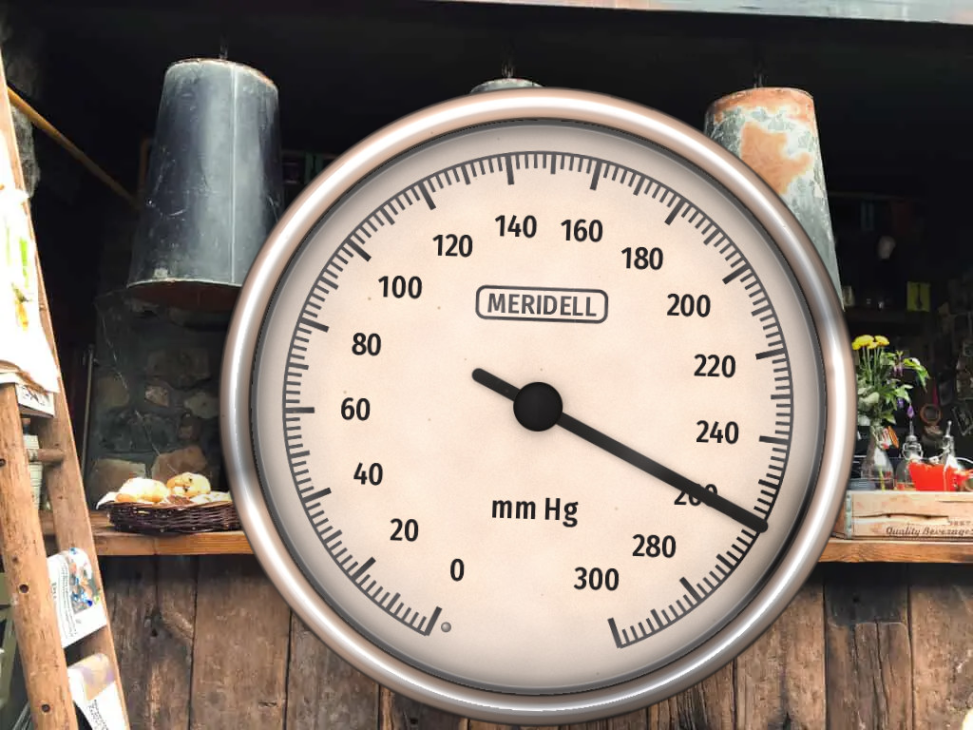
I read 259,mmHg
